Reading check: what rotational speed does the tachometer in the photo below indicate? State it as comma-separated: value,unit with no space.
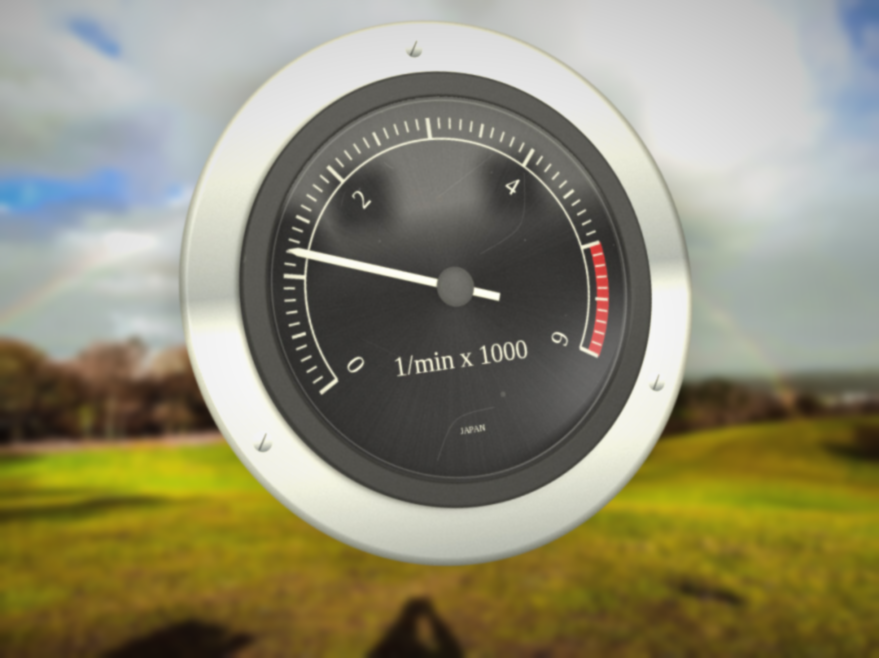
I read 1200,rpm
